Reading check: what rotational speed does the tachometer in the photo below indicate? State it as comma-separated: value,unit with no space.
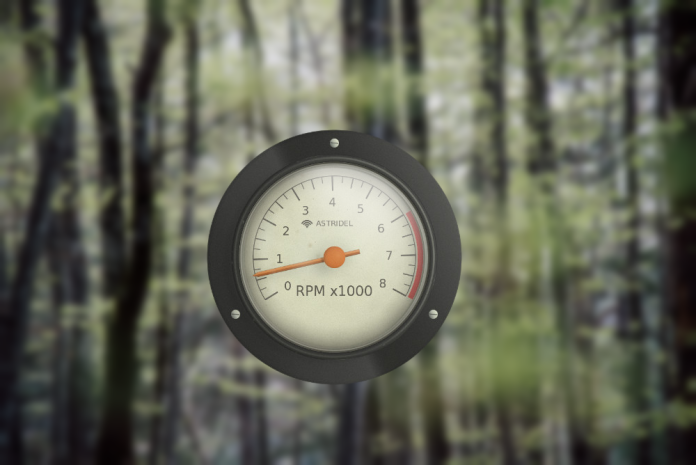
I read 625,rpm
